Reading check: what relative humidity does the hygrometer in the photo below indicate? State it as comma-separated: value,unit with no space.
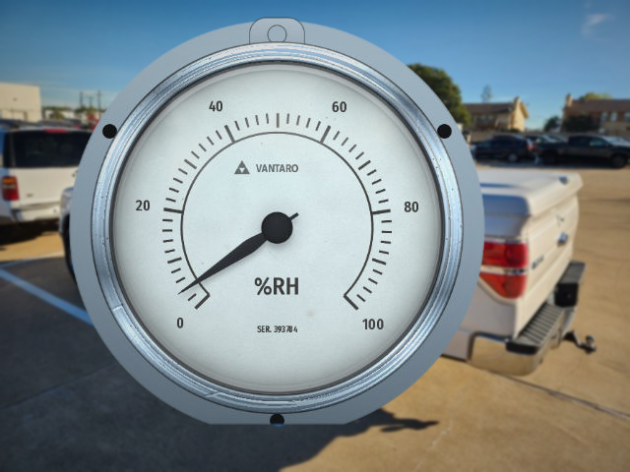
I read 4,%
